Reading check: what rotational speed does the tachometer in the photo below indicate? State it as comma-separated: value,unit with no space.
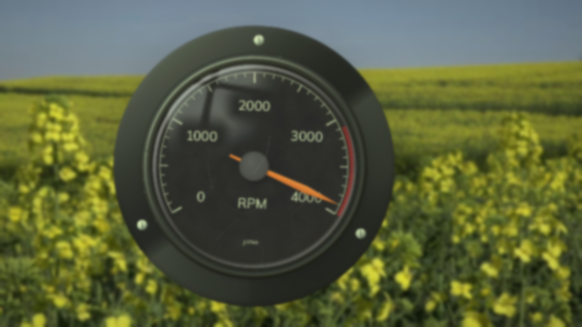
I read 3900,rpm
